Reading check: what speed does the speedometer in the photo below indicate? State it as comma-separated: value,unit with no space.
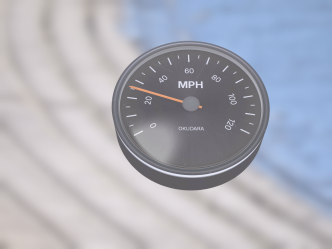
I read 25,mph
